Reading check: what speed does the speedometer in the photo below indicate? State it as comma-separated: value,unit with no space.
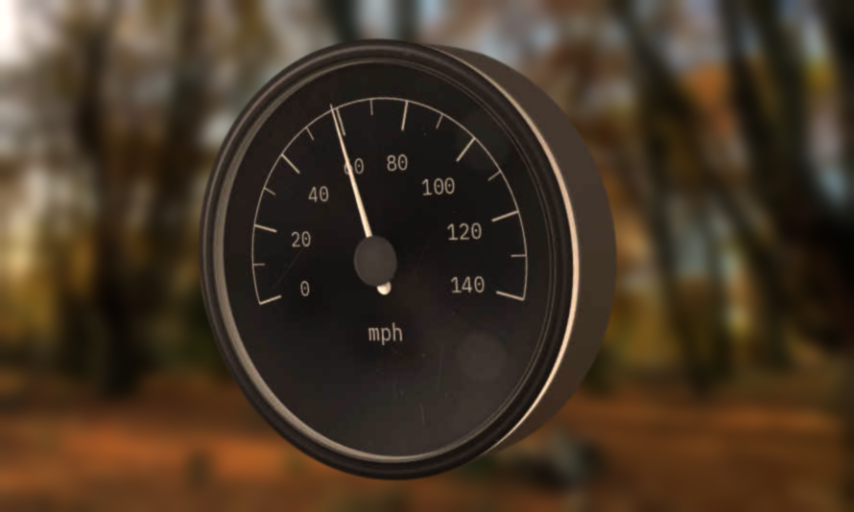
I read 60,mph
